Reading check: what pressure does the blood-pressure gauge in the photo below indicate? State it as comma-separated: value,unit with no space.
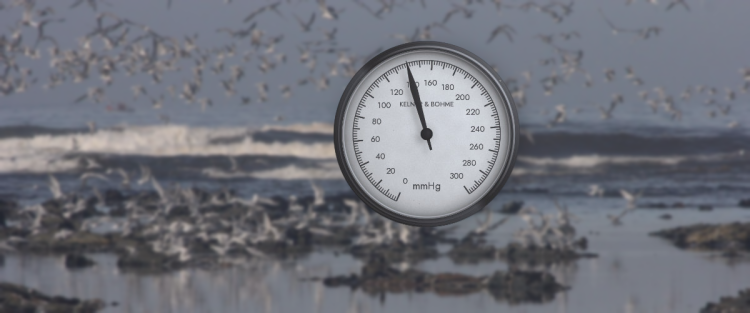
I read 140,mmHg
